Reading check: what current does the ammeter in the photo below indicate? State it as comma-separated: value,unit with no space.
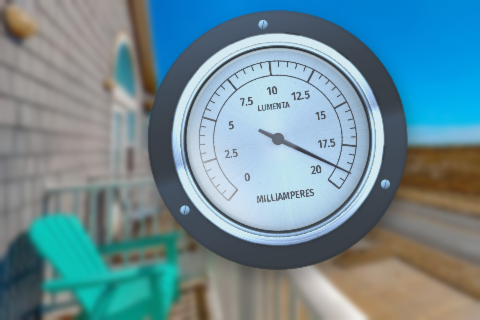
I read 19,mA
